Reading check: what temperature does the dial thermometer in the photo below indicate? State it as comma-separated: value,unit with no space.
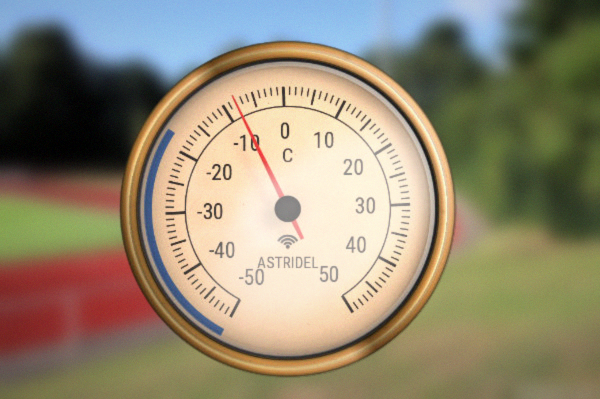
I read -8,°C
